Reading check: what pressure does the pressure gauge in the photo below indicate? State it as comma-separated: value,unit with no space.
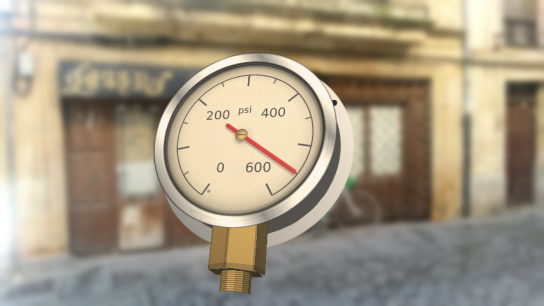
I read 550,psi
